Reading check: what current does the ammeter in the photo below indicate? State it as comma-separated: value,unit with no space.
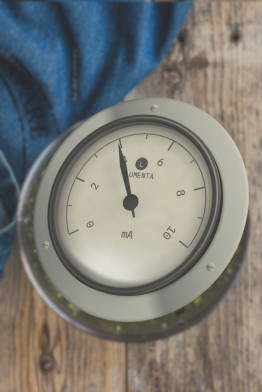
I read 4,mA
